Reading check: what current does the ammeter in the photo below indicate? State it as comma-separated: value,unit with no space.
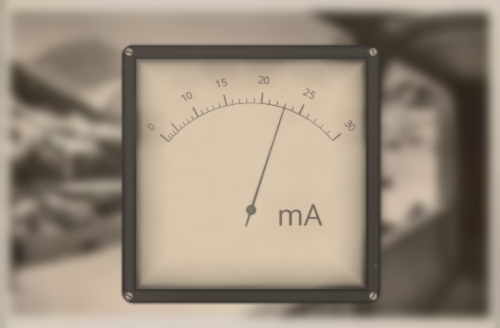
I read 23,mA
